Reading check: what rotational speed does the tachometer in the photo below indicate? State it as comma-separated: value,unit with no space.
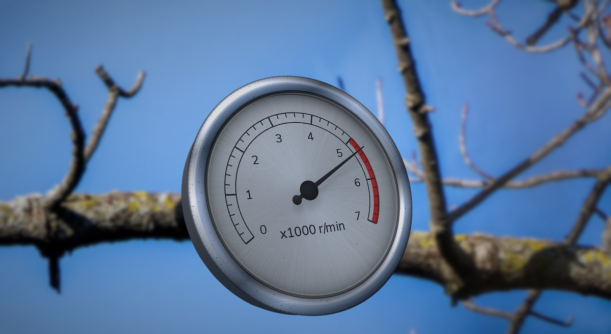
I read 5300,rpm
